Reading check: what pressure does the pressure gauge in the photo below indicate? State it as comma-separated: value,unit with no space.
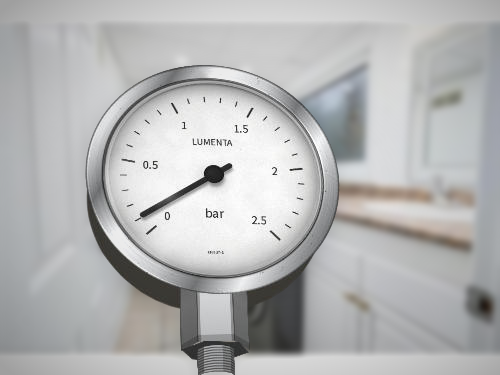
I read 0.1,bar
